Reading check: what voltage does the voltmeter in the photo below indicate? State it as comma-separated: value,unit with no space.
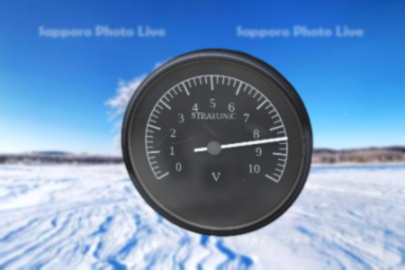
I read 8.4,V
